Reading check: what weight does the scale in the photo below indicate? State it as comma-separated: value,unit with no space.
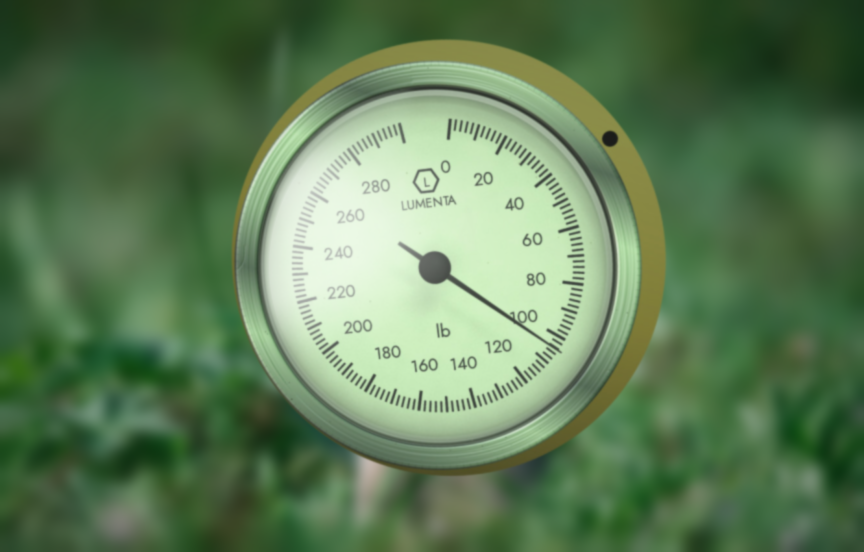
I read 104,lb
